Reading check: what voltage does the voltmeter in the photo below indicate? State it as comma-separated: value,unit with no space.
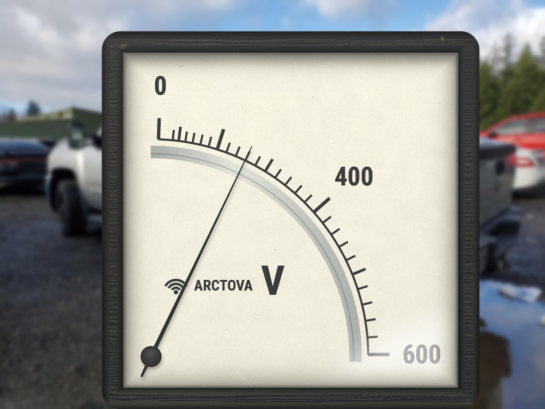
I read 260,V
